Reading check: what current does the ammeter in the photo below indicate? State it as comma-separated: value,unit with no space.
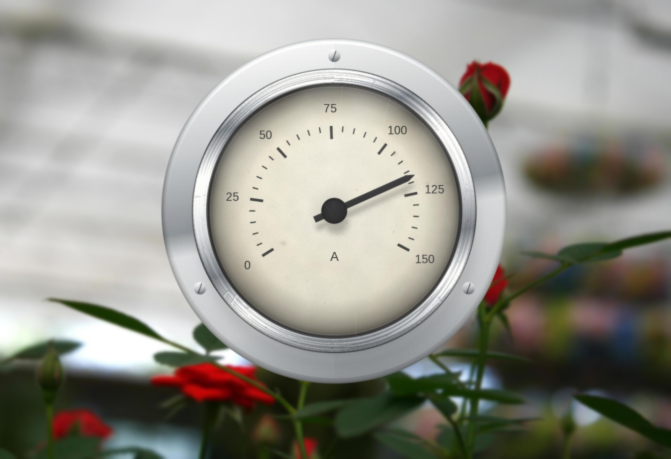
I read 117.5,A
